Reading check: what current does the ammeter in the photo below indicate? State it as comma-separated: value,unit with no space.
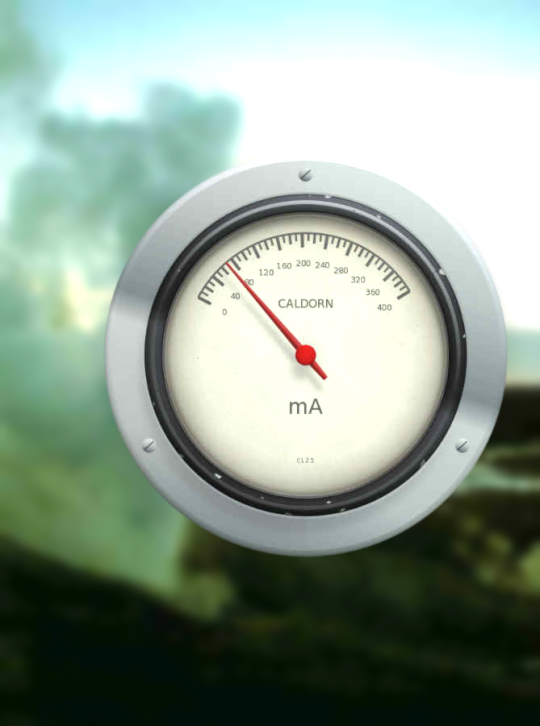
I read 70,mA
